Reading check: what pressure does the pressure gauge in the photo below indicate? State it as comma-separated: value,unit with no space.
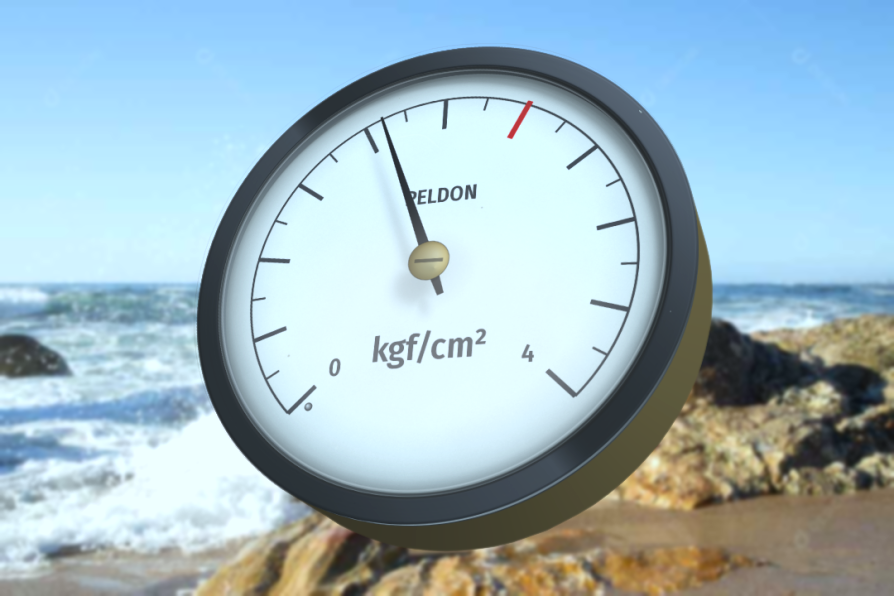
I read 1.7,kg/cm²
